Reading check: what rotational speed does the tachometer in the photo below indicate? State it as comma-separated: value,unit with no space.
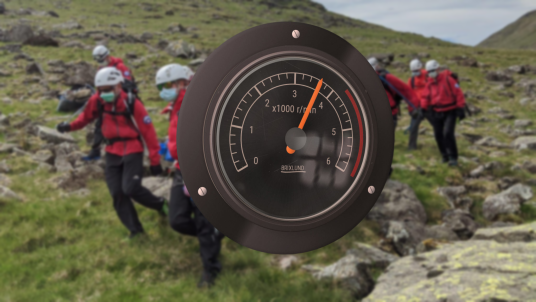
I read 3600,rpm
